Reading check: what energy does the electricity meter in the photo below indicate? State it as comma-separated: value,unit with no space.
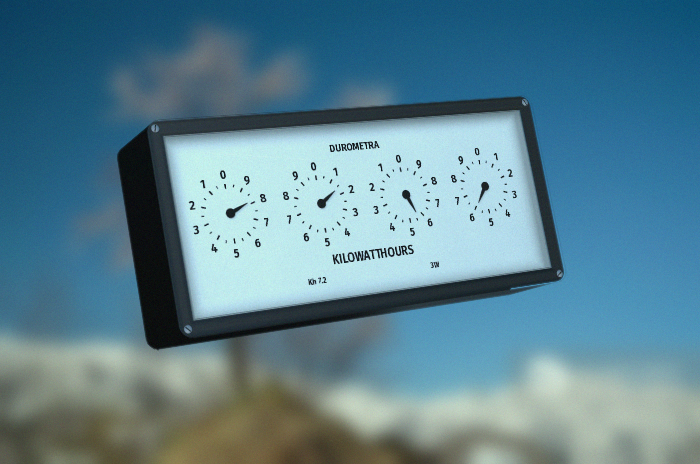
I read 8156,kWh
